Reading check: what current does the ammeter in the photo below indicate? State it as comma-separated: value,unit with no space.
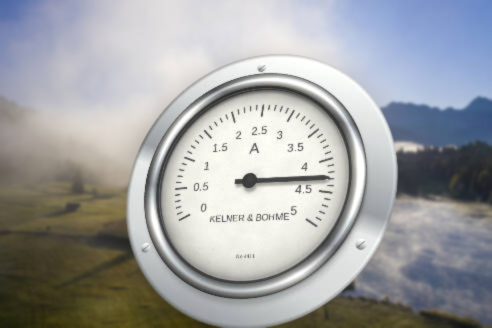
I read 4.3,A
